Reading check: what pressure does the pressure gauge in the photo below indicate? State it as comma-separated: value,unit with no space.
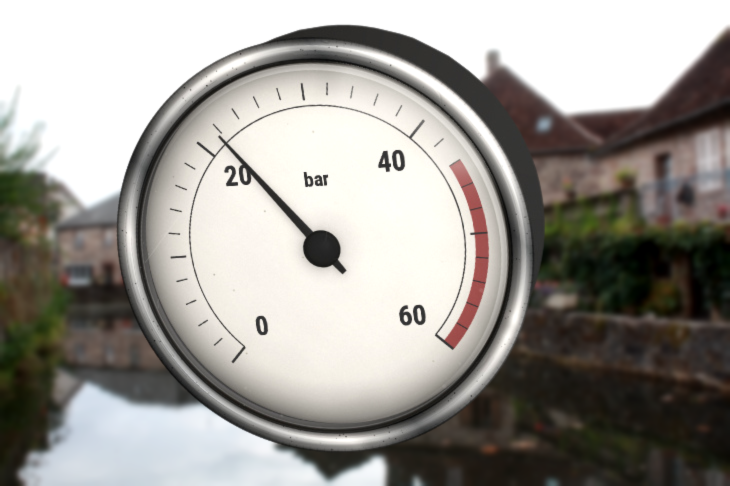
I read 22,bar
